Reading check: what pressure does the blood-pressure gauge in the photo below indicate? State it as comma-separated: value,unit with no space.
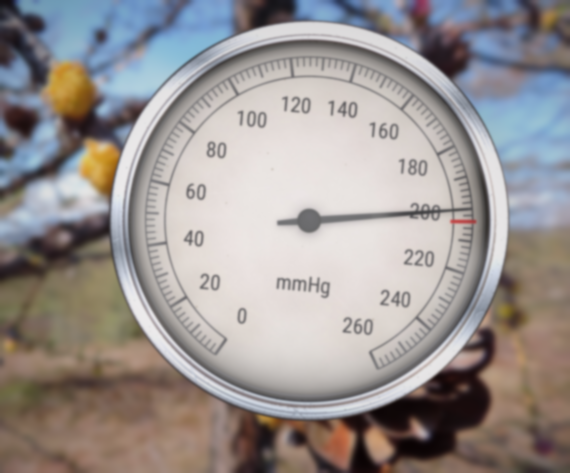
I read 200,mmHg
